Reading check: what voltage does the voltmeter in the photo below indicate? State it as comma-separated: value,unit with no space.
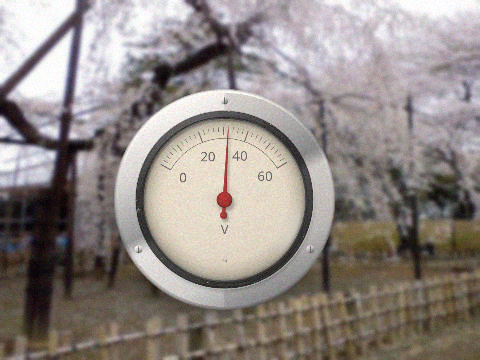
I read 32,V
